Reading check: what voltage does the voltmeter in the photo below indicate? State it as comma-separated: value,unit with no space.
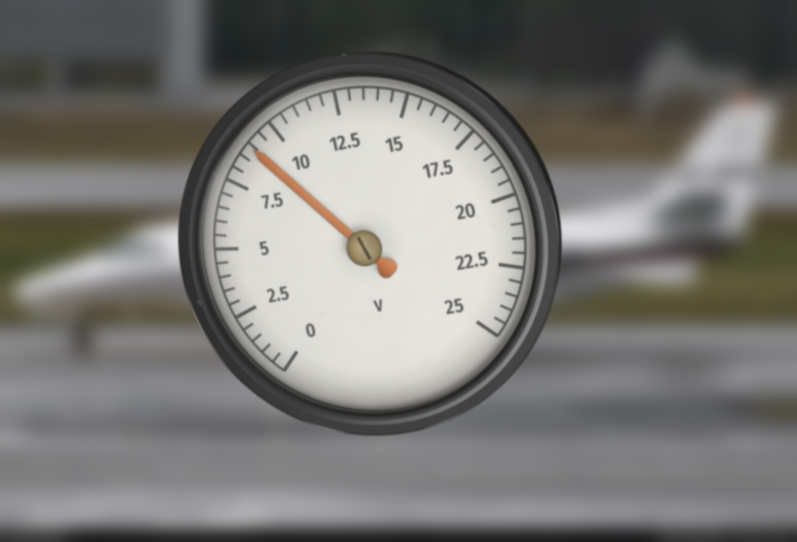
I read 9,V
